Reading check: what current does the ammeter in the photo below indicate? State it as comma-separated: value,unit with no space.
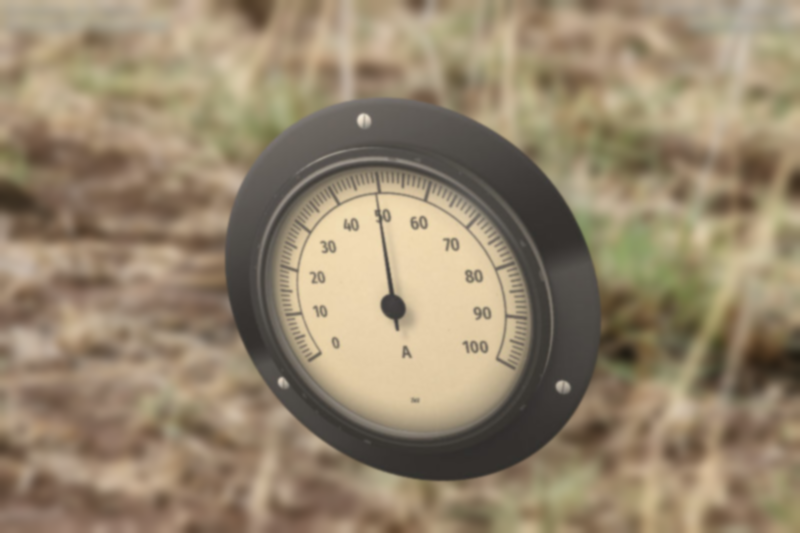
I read 50,A
